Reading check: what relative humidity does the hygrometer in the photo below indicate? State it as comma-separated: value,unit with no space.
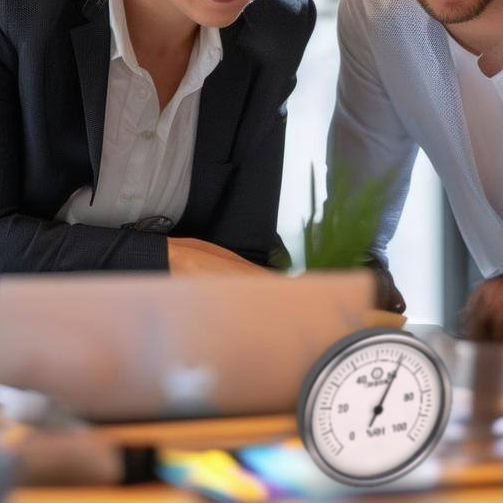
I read 60,%
